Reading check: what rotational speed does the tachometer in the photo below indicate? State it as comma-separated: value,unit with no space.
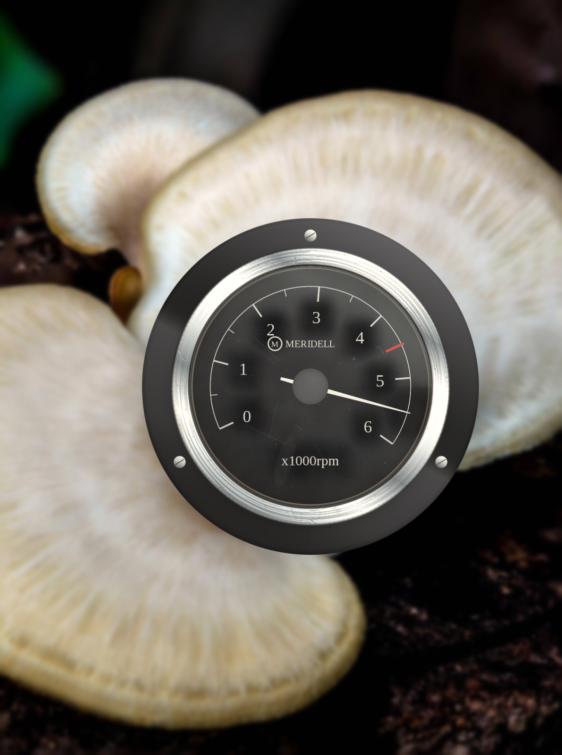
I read 5500,rpm
